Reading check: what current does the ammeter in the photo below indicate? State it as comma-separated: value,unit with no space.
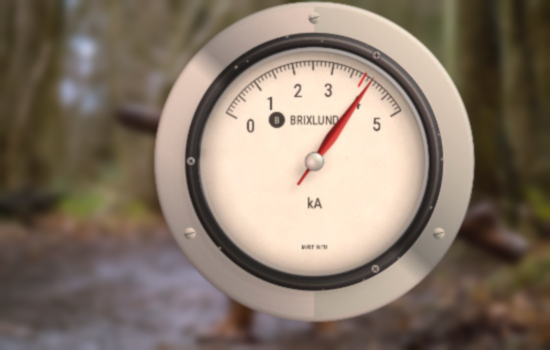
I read 4,kA
